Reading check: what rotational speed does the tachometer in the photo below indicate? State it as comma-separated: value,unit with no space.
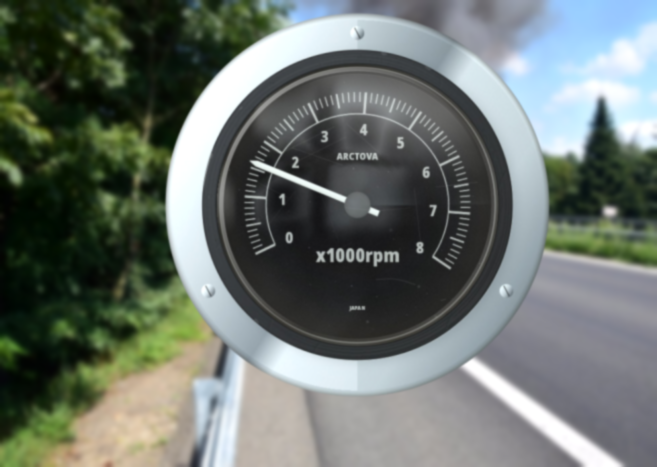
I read 1600,rpm
